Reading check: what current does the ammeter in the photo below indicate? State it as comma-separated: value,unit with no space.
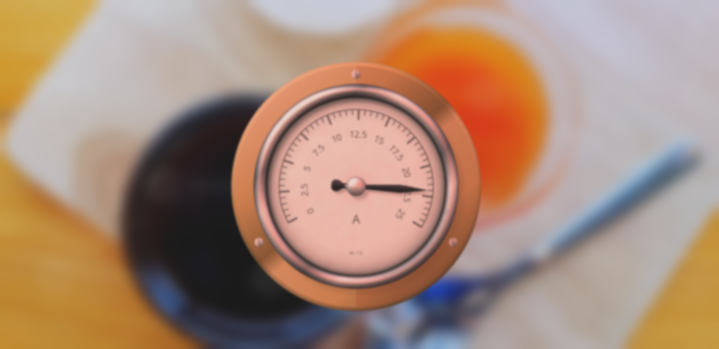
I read 22,A
